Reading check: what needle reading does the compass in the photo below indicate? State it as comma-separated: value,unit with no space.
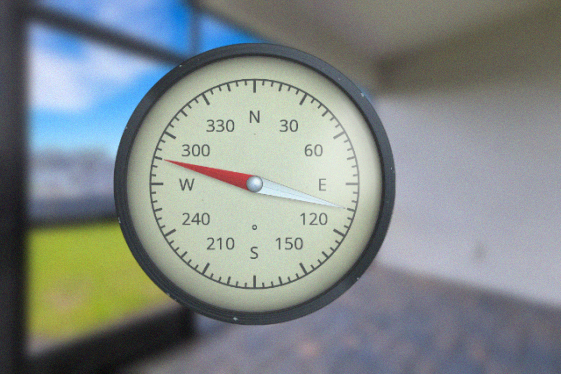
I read 285,°
